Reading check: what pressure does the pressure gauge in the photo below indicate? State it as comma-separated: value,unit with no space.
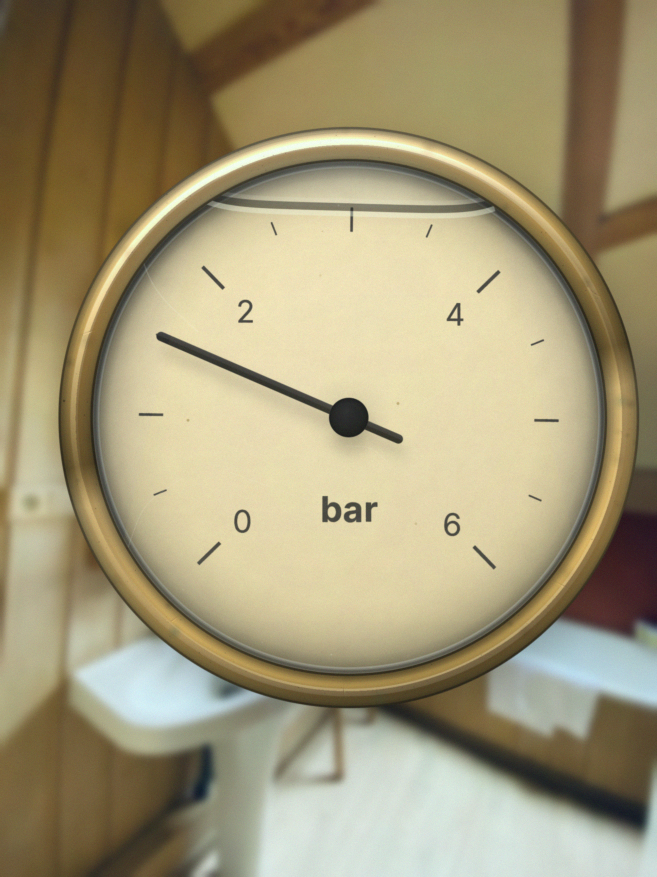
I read 1.5,bar
